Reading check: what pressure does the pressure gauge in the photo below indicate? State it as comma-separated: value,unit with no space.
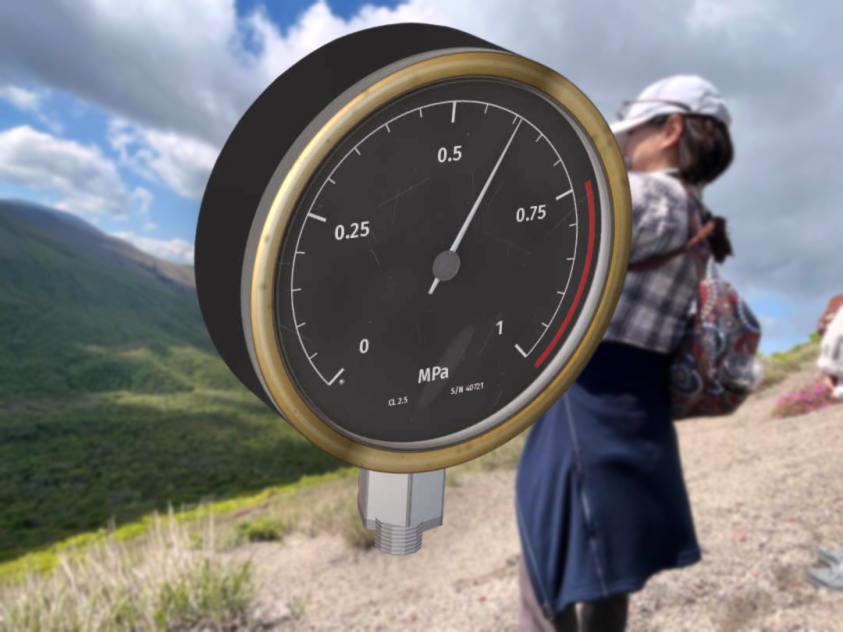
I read 0.6,MPa
